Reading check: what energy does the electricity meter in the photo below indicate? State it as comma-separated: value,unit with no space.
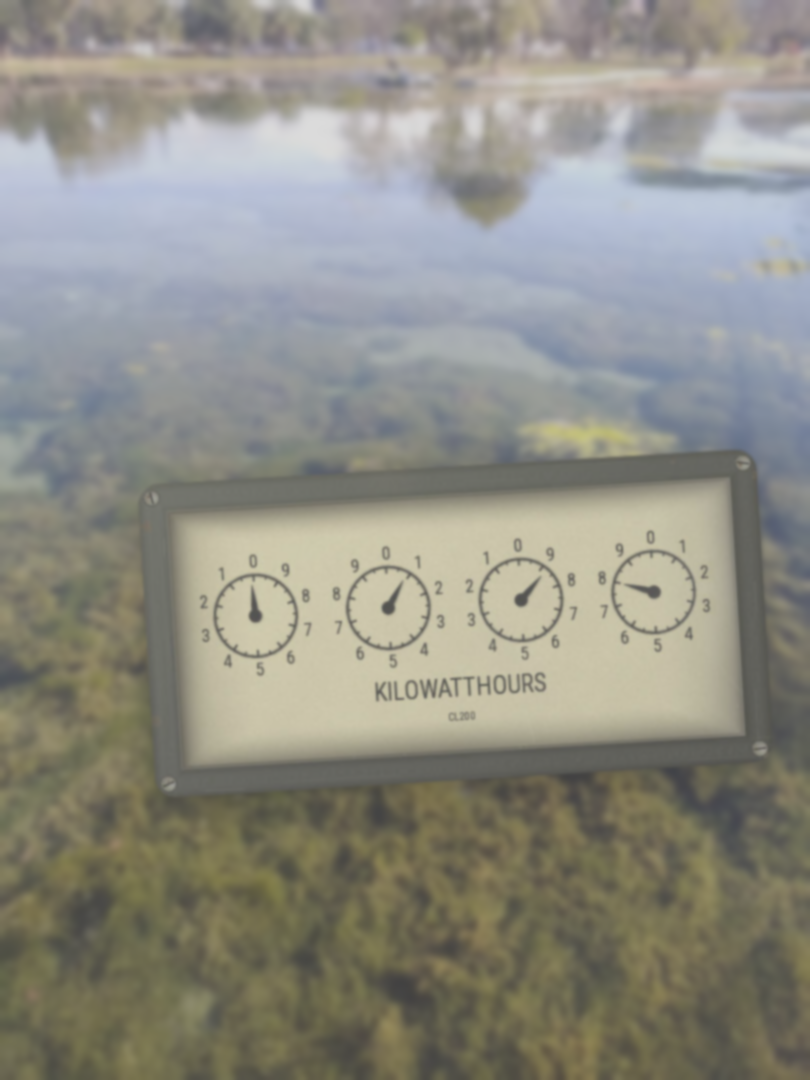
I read 88,kWh
